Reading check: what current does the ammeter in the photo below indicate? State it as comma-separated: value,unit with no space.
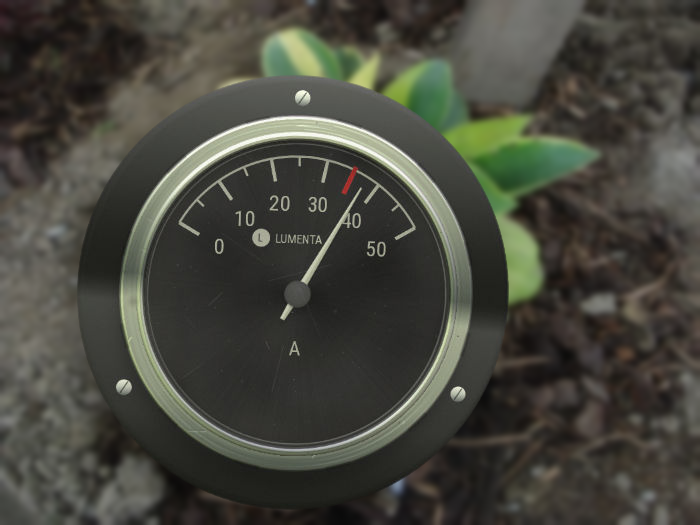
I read 37.5,A
